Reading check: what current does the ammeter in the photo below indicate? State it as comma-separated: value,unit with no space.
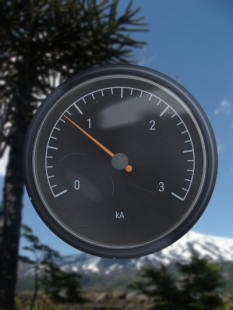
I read 0.85,kA
